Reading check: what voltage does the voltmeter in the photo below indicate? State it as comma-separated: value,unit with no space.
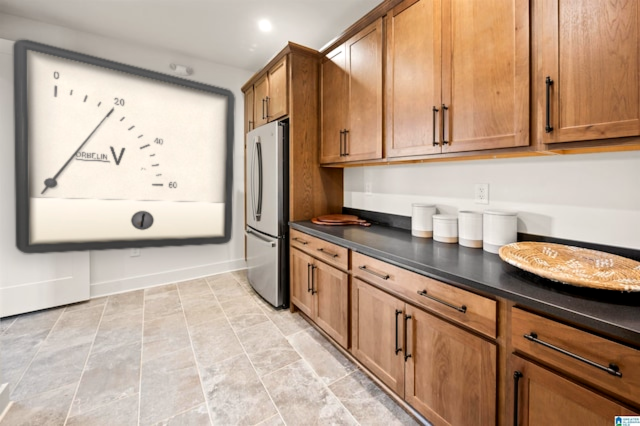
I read 20,V
